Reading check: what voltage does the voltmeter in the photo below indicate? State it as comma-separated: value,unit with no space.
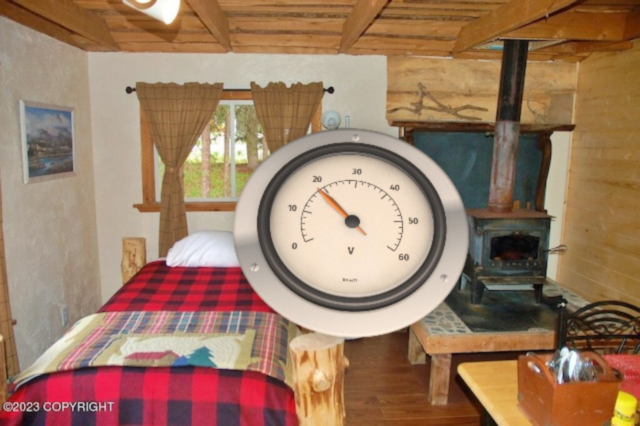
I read 18,V
